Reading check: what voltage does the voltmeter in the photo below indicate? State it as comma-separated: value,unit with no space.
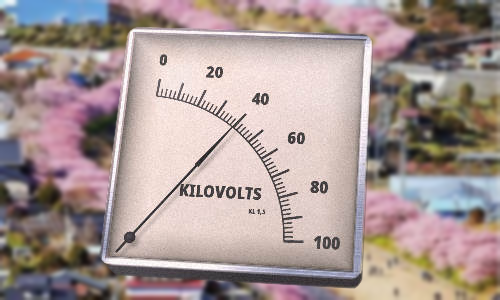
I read 40,kV
